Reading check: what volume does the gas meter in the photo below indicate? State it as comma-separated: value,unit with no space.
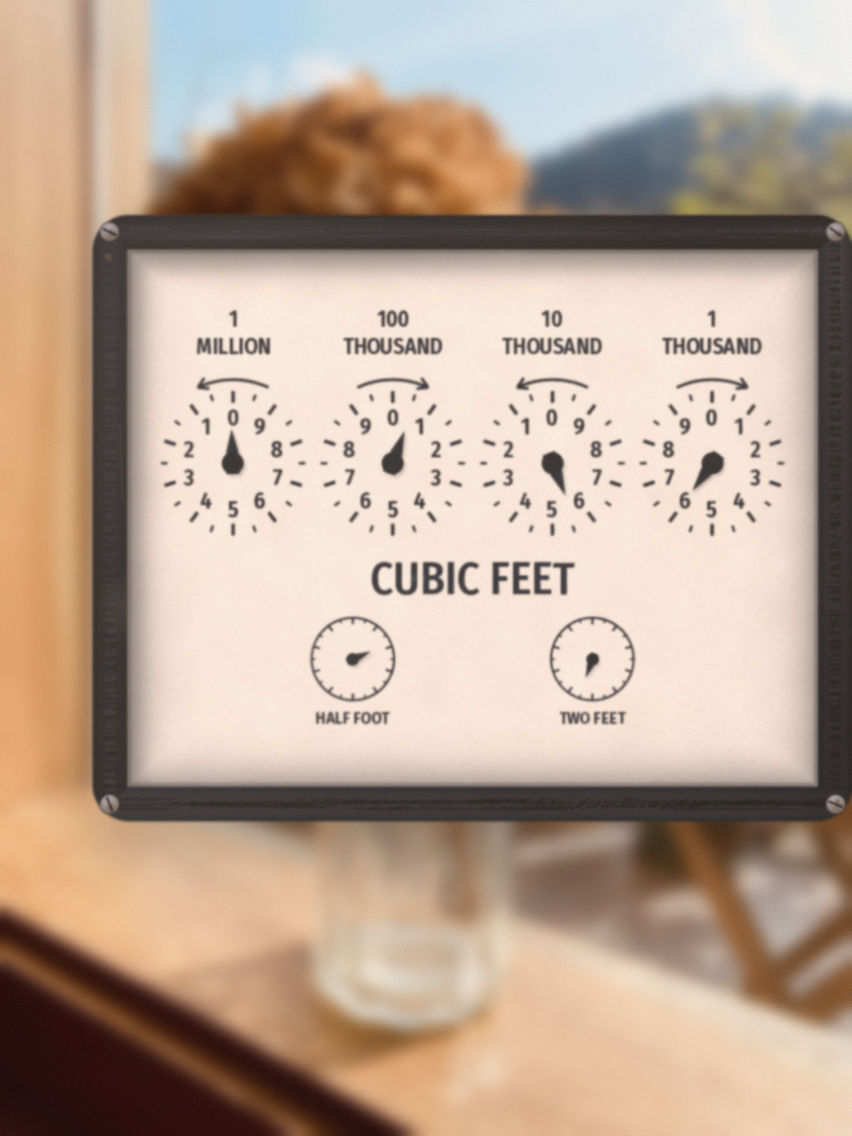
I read 5600,ft³
